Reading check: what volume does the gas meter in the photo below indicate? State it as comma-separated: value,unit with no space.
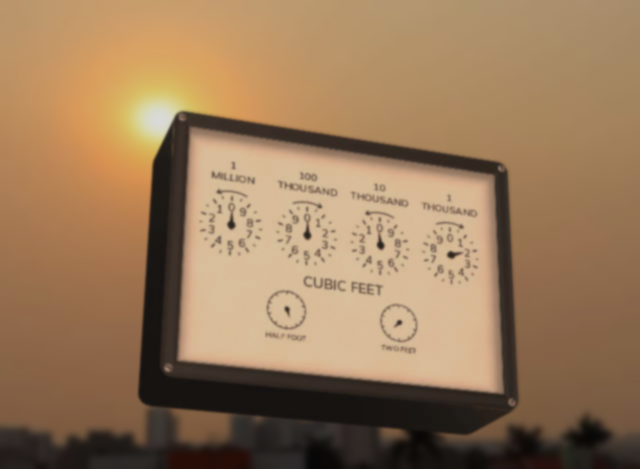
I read 200,ft³
